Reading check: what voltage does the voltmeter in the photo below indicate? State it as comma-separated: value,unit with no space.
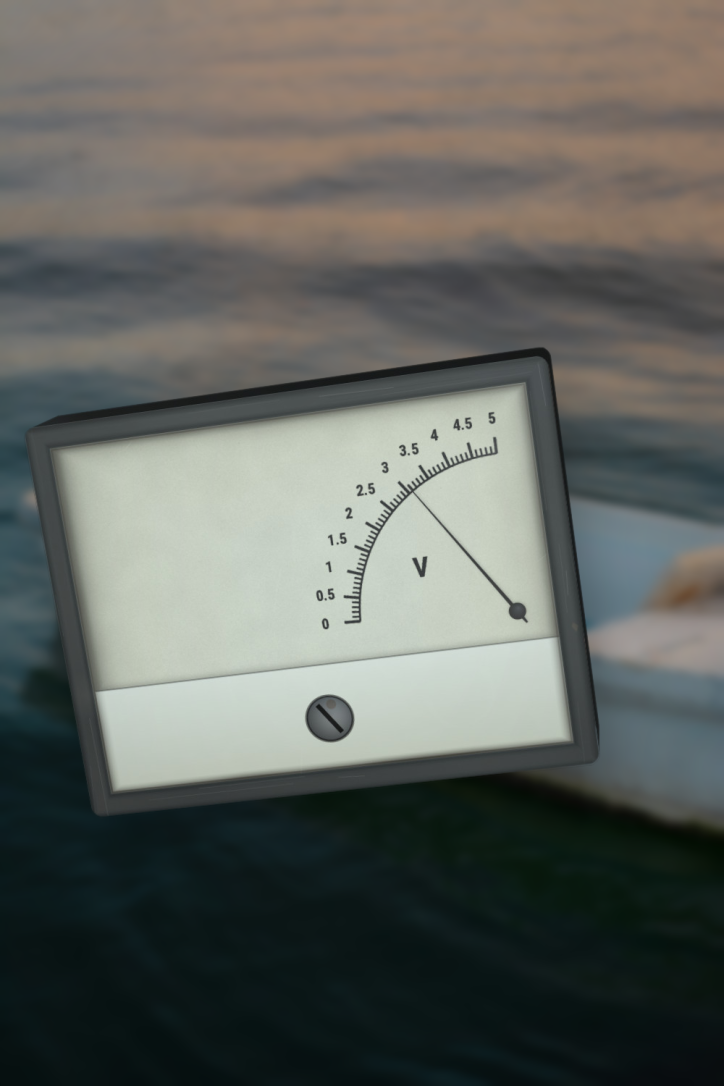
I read 3.1,V
